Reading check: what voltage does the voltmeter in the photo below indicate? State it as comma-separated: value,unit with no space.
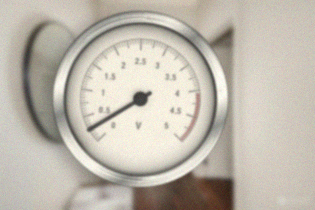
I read 0.25,V
